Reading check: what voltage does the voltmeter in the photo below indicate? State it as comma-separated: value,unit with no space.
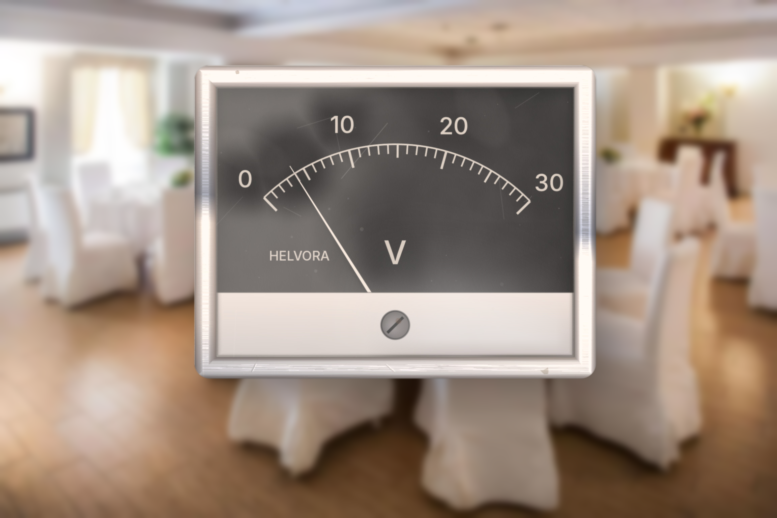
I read 4,V
